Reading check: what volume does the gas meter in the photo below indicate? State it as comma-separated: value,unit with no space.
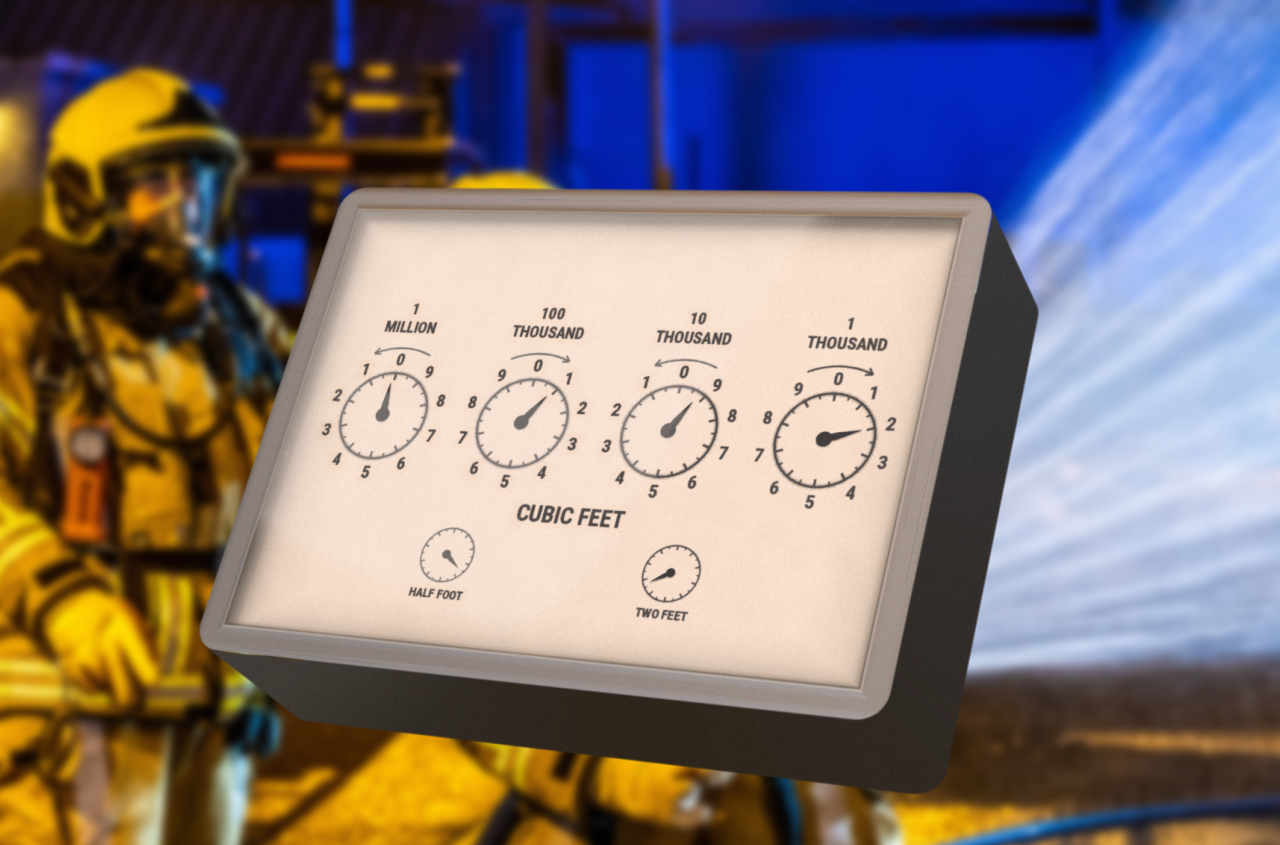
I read 9200,ft³
